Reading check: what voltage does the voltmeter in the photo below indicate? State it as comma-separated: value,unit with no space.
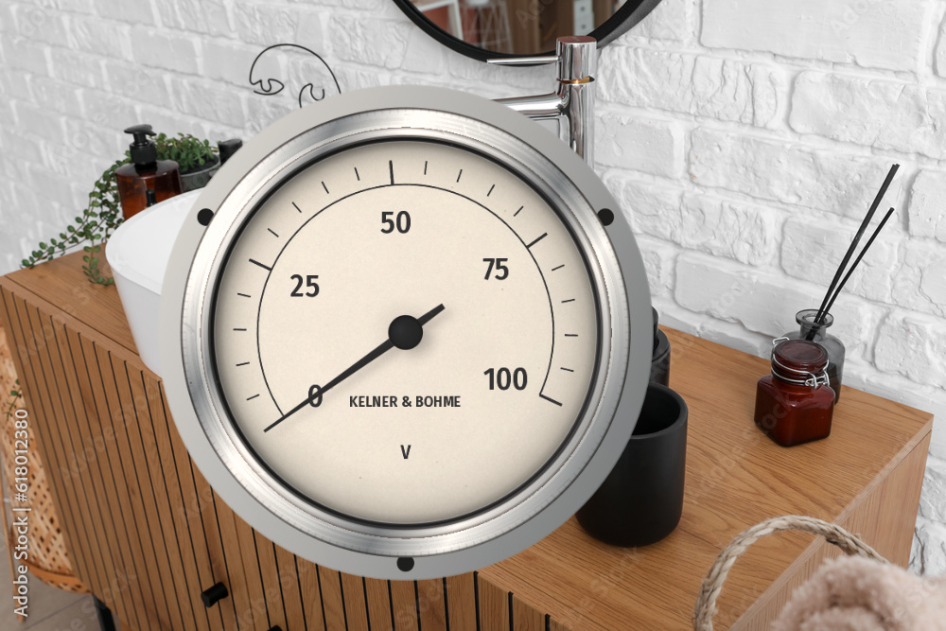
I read 0,V
